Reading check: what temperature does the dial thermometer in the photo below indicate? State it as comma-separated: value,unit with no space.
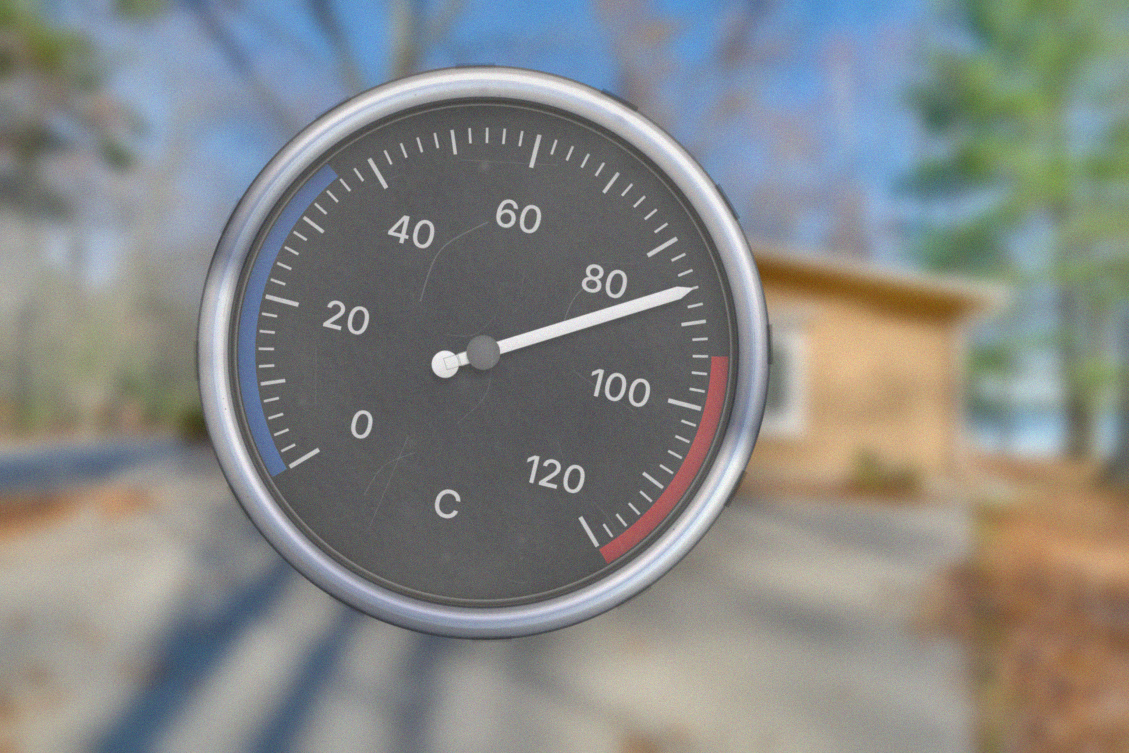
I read 86,°C
